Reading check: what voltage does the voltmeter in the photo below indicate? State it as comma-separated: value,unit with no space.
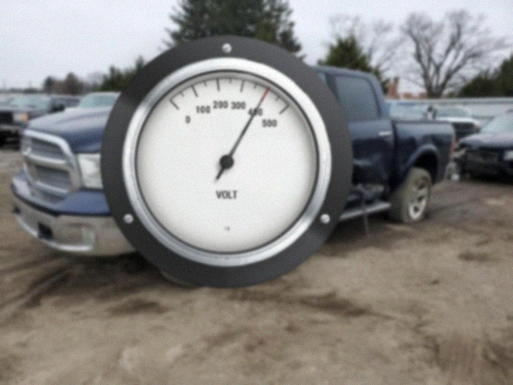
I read 400,V
